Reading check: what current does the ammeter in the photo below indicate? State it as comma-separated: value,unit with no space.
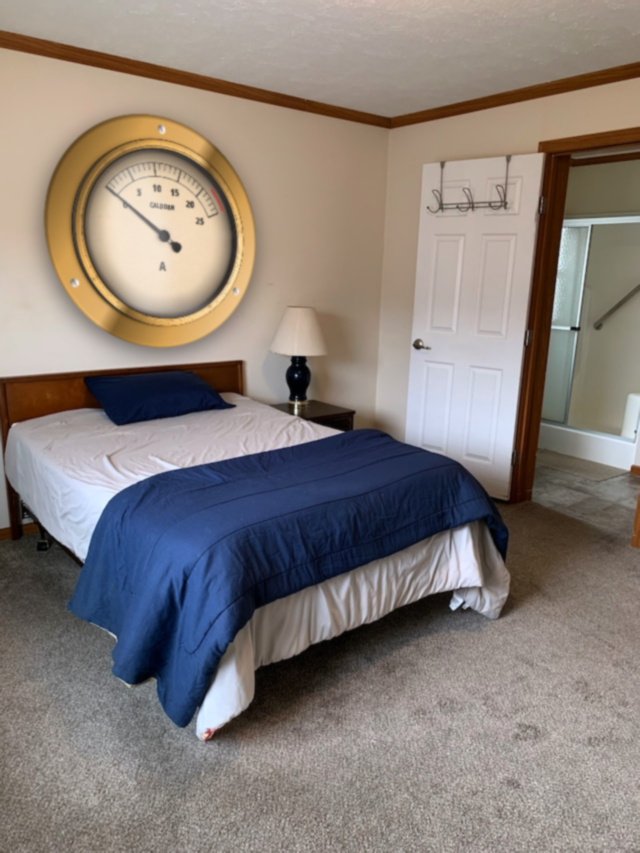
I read 0,A
